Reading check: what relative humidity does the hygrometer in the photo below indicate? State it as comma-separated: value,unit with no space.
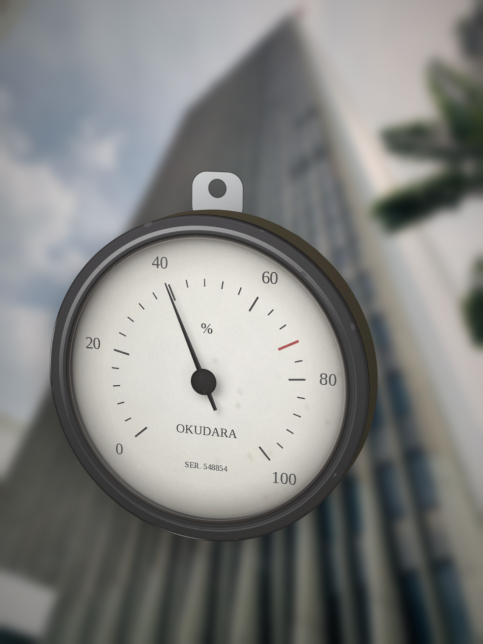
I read 40,%
